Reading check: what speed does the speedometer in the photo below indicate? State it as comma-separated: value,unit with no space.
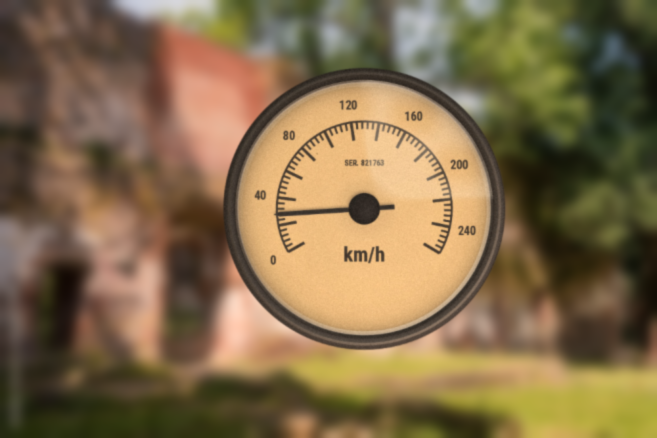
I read 28,km/h
